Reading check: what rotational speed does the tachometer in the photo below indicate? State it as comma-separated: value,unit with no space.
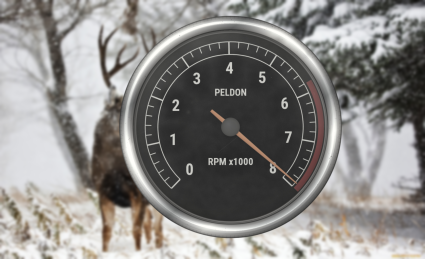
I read 7900,rpm
